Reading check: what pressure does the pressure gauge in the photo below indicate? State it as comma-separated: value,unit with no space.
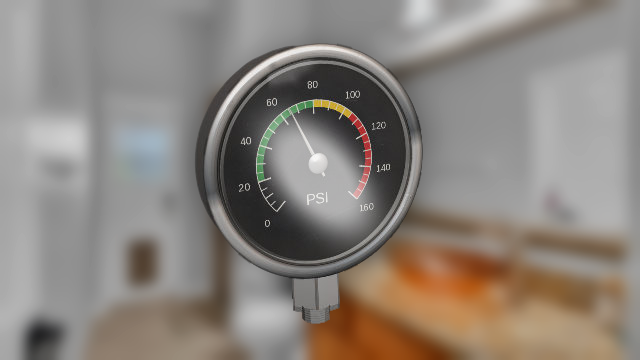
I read 65,psi
